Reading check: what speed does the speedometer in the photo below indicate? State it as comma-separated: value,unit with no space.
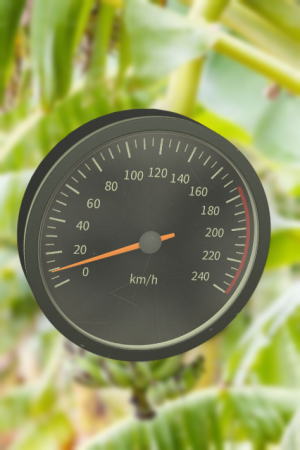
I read 10,km/h
